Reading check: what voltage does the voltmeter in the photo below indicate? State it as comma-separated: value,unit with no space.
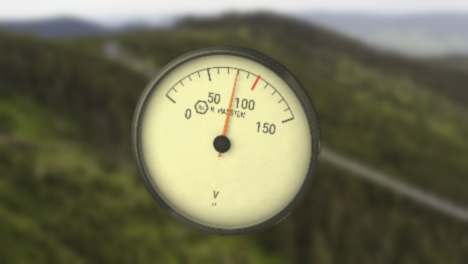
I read 80,V
